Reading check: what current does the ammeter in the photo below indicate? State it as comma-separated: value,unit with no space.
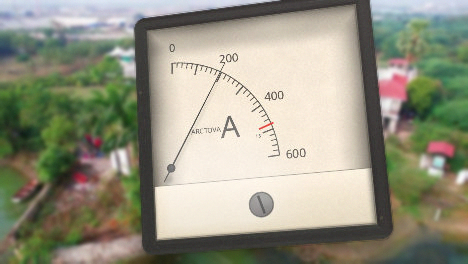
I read 200,A
